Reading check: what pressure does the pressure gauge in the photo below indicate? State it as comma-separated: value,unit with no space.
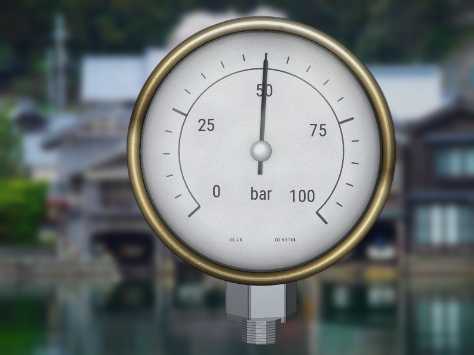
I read 50,bar
